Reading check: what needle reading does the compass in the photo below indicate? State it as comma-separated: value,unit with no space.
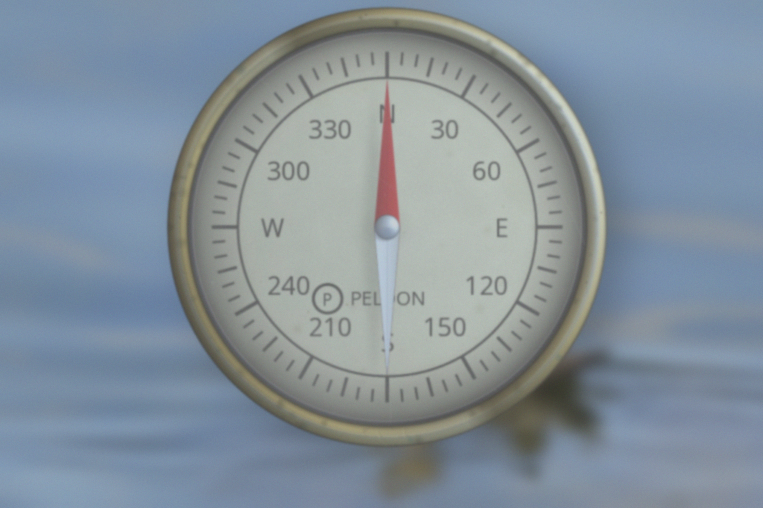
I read 0,°
